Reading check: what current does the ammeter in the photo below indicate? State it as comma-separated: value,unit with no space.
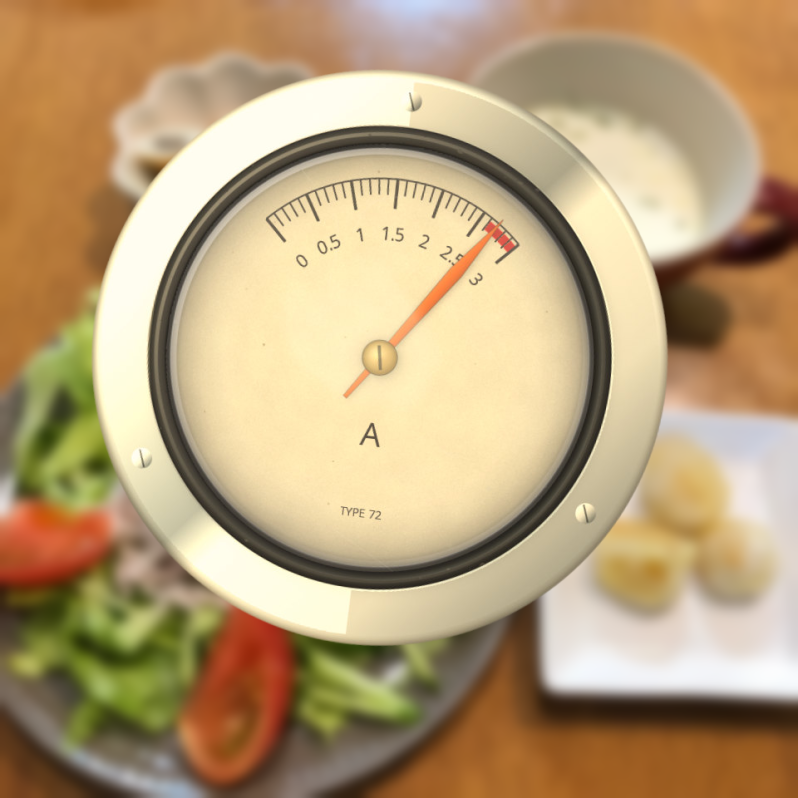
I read 2.7,A
